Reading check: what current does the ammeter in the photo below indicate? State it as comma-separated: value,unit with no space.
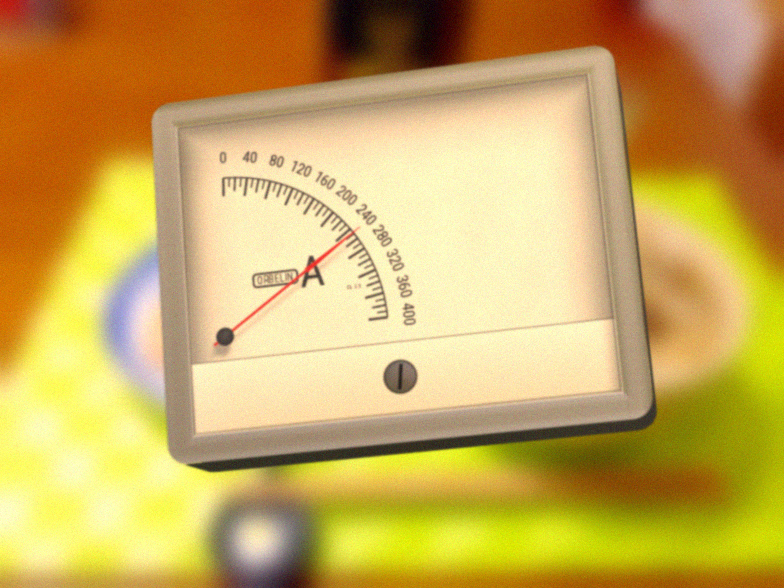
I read 250,A
